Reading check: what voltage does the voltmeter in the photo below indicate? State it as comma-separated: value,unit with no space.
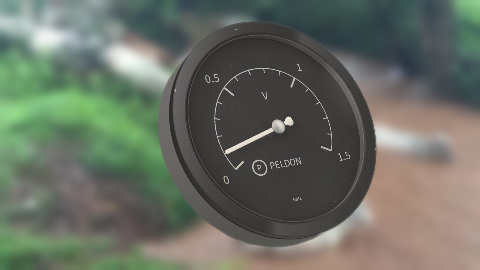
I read 0.1,V
